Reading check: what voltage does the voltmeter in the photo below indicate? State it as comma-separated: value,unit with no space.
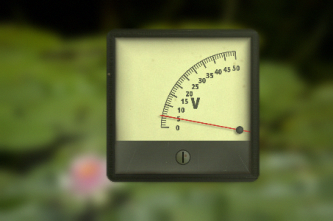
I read 5,V
